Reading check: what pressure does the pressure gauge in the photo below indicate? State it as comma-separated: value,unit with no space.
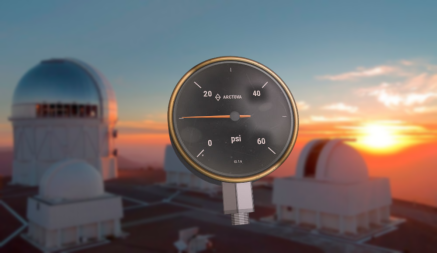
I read 10,psi
